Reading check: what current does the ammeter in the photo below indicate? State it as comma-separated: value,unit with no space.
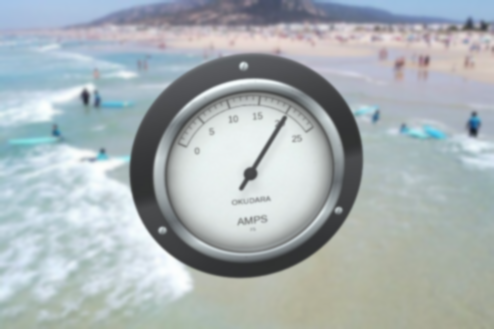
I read 20,A
